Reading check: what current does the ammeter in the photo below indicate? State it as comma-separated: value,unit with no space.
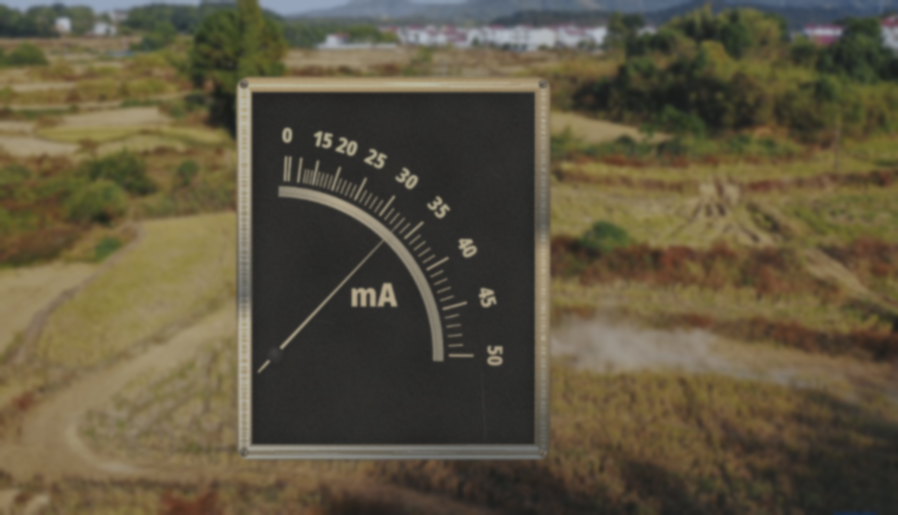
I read 33,mA
